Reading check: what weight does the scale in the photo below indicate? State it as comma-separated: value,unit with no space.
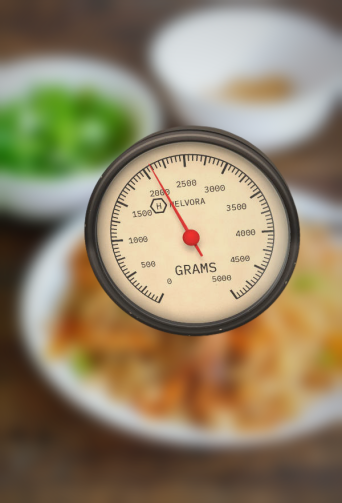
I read 2100,g
